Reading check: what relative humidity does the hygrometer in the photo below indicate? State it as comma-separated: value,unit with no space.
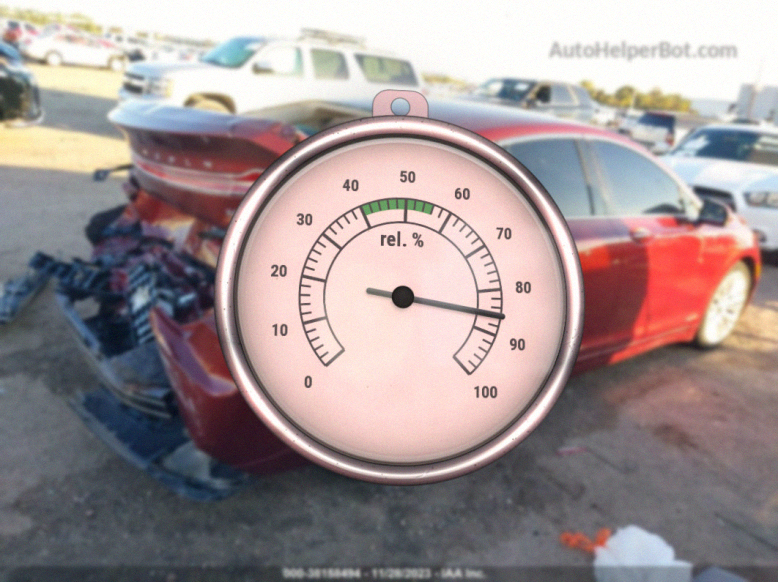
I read 86,%
